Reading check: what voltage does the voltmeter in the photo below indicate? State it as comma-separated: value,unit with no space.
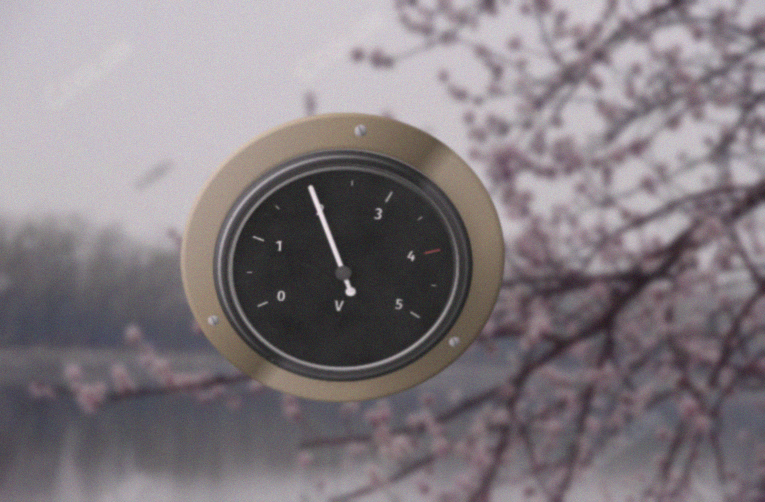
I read 2,V
